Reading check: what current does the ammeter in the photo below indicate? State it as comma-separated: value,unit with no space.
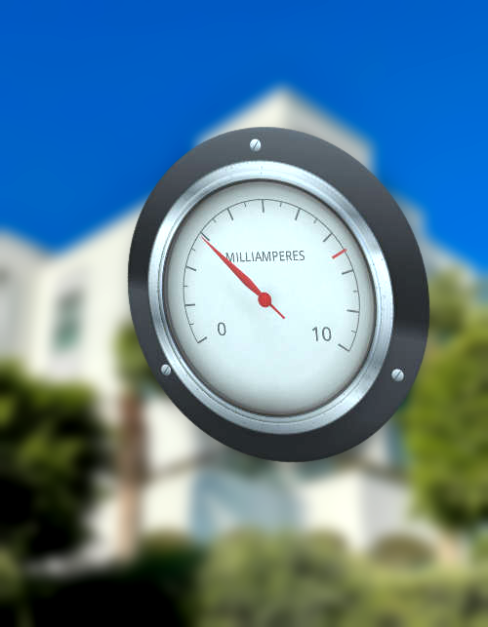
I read 3,mA
